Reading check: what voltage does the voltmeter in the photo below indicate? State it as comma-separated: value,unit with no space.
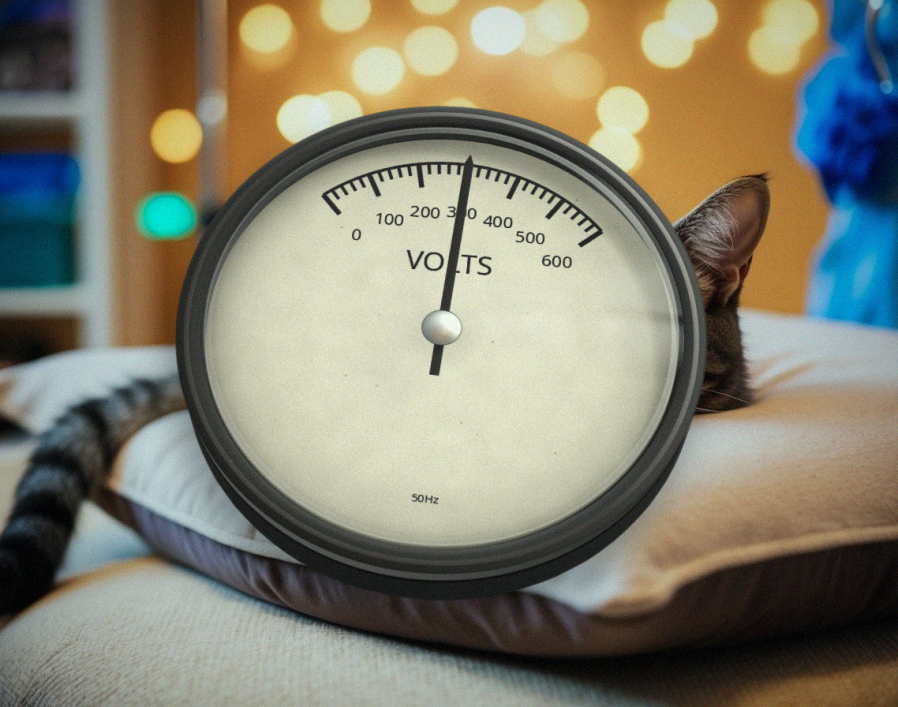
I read 300,V
